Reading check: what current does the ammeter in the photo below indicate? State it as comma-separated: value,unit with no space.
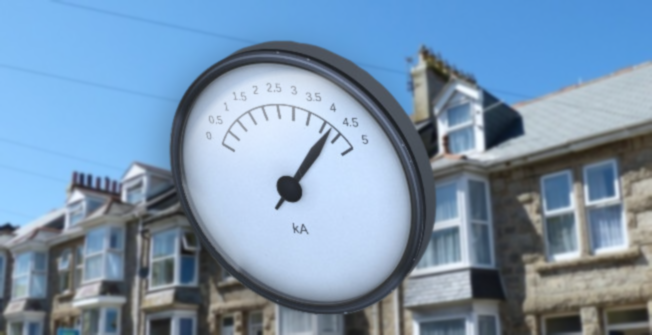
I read 4.25,kA
